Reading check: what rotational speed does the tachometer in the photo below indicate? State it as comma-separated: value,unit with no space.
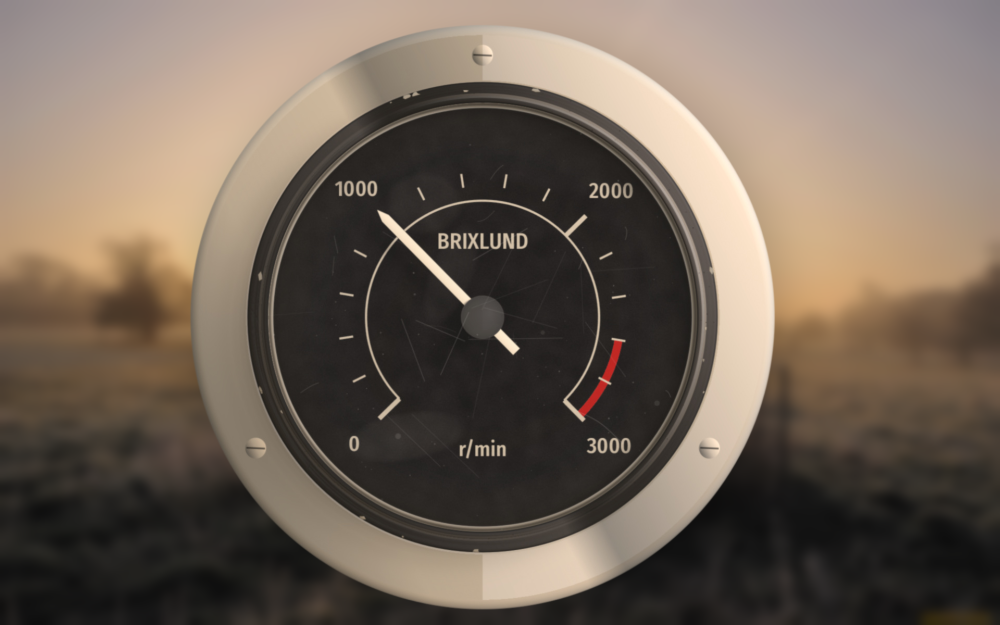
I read 1000,rpm
